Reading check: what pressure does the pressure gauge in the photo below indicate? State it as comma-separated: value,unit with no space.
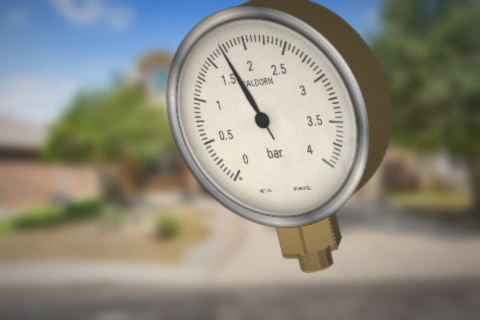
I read 1.75,bar
